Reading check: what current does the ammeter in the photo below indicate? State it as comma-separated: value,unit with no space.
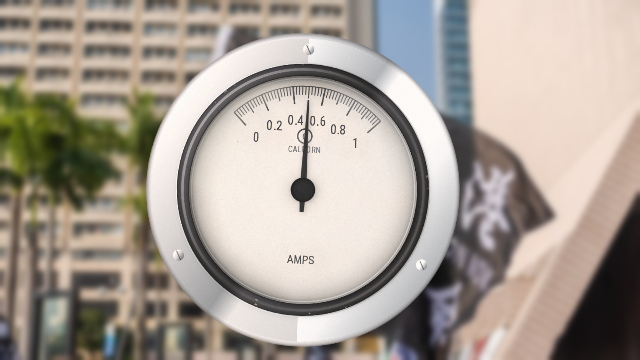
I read 0.5,A
